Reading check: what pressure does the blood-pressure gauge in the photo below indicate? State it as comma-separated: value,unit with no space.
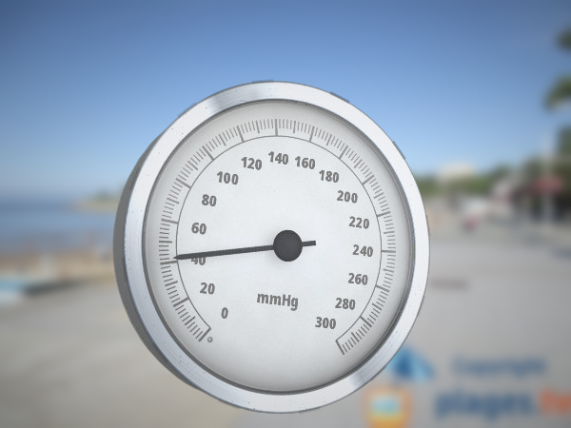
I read 42,mmHg
